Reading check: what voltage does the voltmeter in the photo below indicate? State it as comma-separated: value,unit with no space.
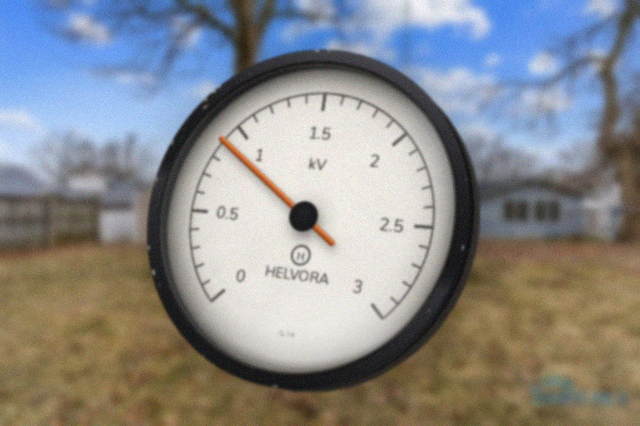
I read 0.9,kV
